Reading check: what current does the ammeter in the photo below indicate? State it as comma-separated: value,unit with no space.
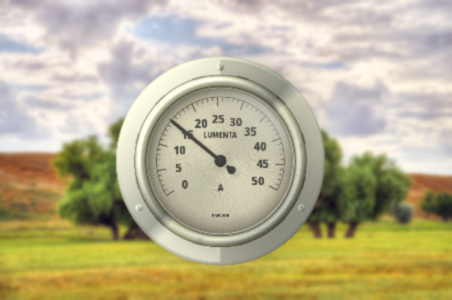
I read 15,A
